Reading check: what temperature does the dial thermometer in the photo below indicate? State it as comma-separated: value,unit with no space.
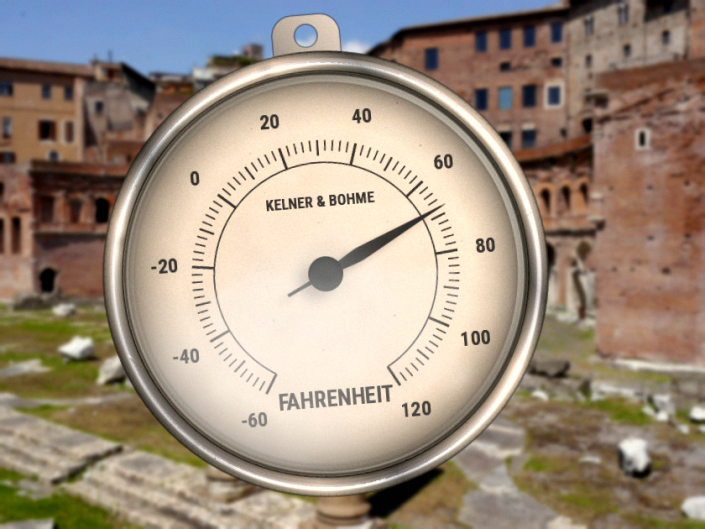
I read 68,°F
